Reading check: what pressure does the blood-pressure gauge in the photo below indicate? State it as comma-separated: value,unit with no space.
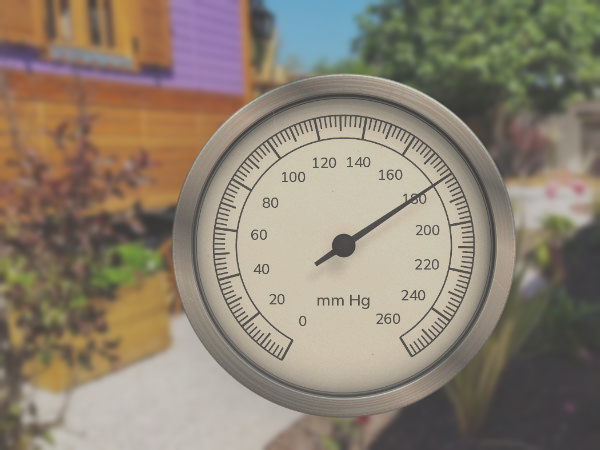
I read 180,mmHg
